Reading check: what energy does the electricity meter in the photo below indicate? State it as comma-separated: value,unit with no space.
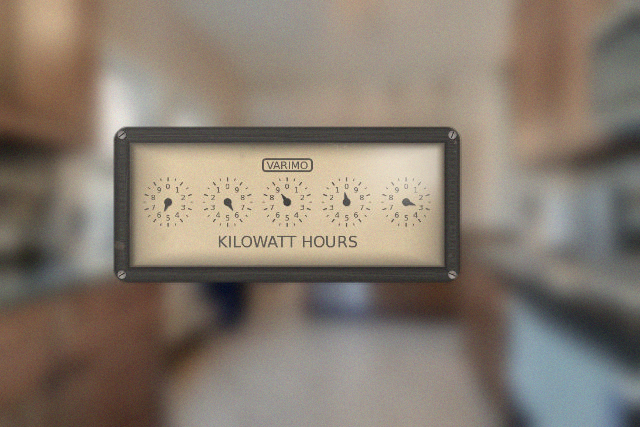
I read 55903,kWh
